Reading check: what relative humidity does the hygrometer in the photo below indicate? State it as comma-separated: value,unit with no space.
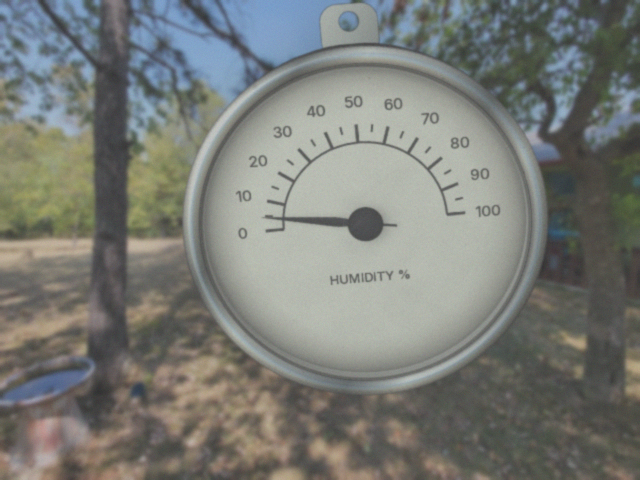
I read 5,%
